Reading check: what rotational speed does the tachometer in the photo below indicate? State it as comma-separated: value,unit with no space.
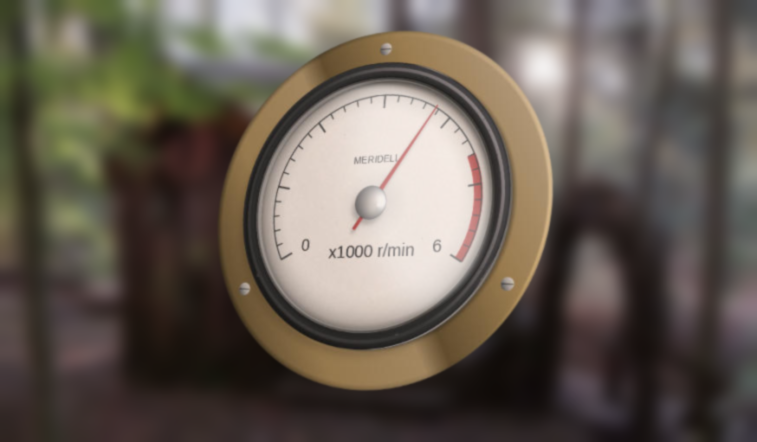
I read 3800,rpm
